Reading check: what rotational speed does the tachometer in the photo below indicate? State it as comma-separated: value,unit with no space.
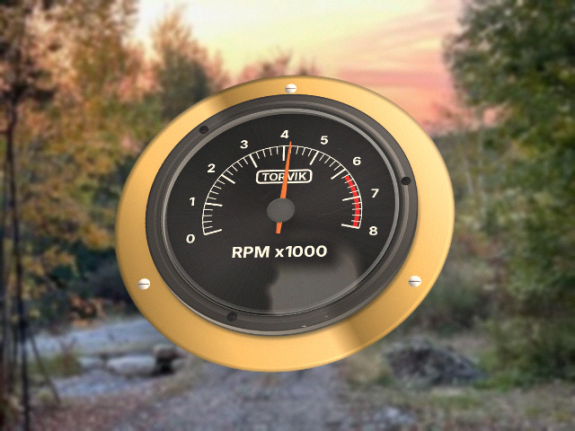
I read 4200,rpm
